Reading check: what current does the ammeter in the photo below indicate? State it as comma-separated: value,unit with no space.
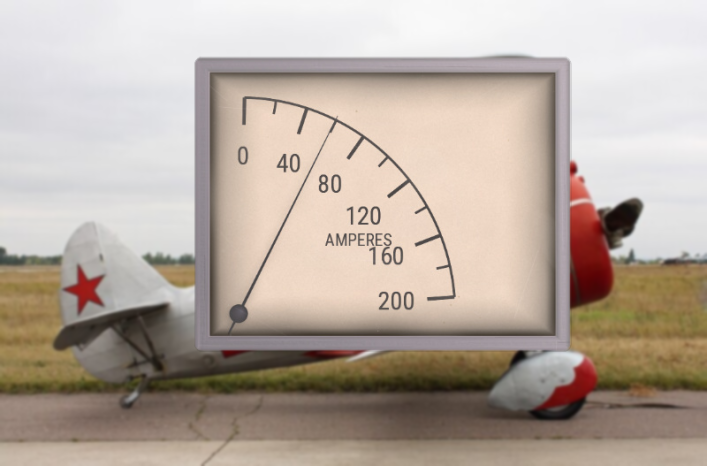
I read 60,A
